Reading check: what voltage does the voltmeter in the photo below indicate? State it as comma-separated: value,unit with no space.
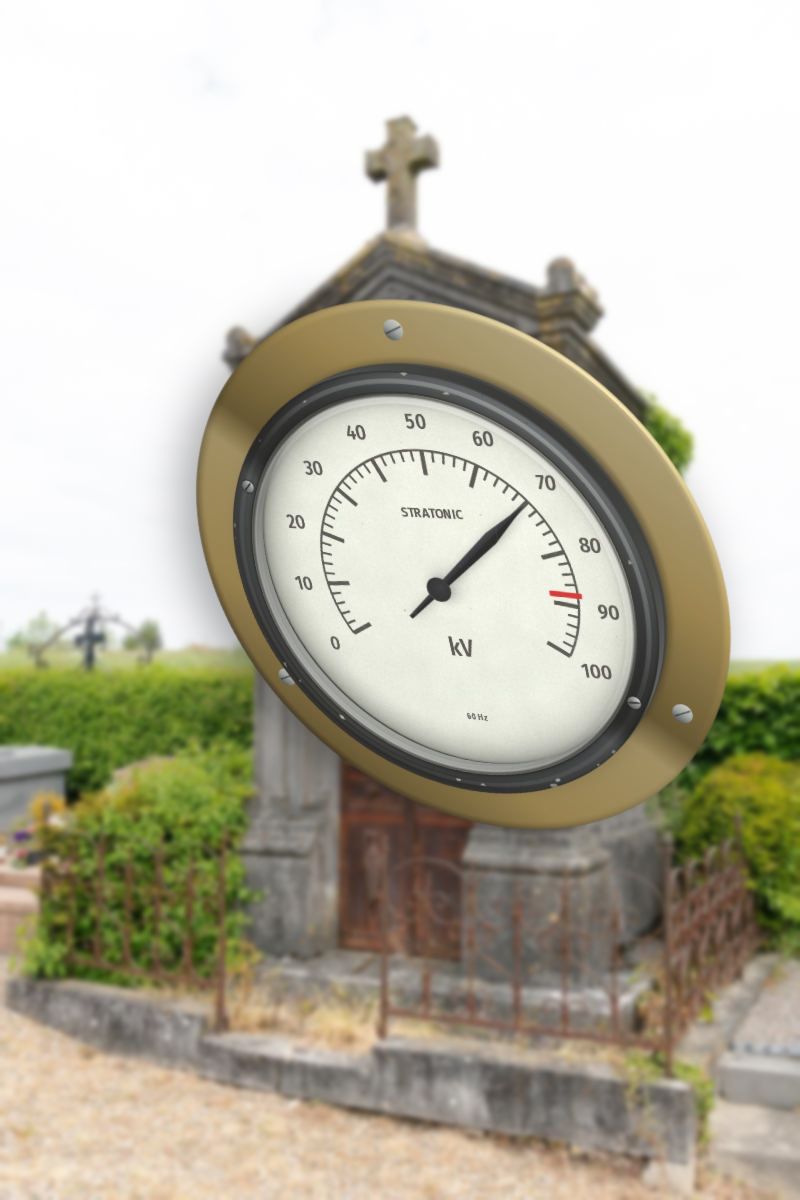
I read 70,kV
